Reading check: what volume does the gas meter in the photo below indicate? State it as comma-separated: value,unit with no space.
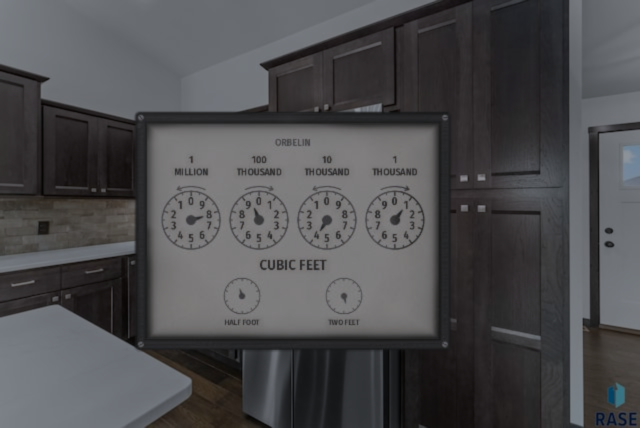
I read 794100,ft³
